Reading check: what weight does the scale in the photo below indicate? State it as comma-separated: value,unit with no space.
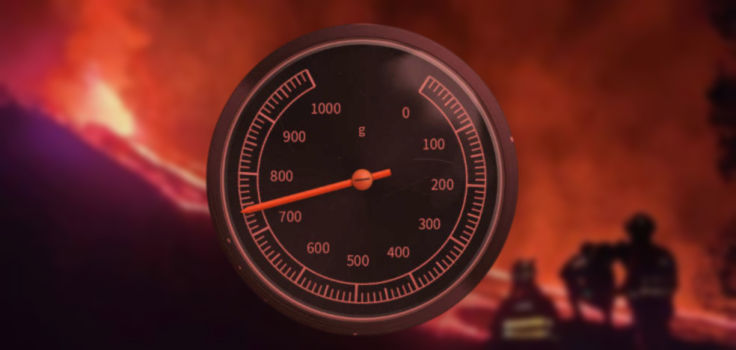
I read 740,g
